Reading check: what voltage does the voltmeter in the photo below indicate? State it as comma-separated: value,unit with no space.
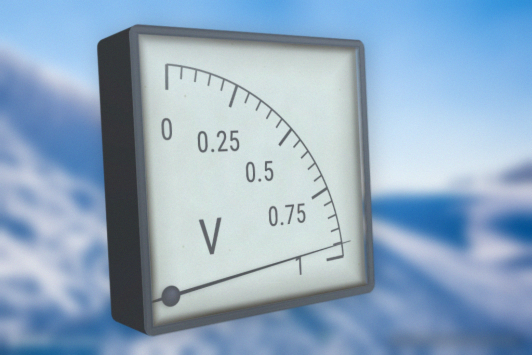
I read 0.95,V
